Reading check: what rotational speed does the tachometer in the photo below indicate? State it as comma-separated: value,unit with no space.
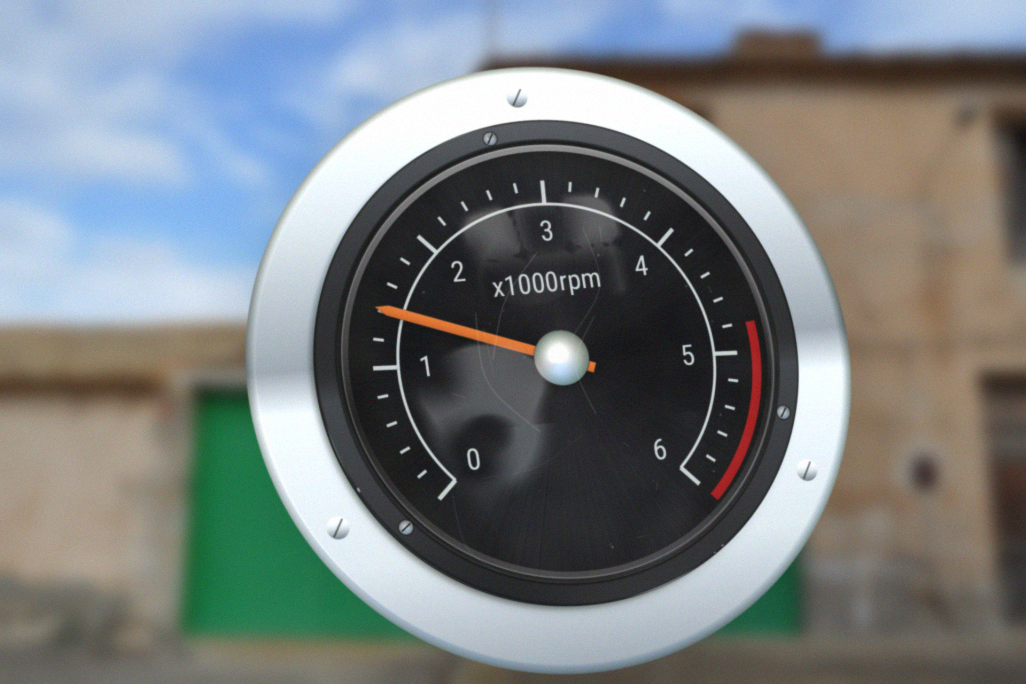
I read 1400,rpm
